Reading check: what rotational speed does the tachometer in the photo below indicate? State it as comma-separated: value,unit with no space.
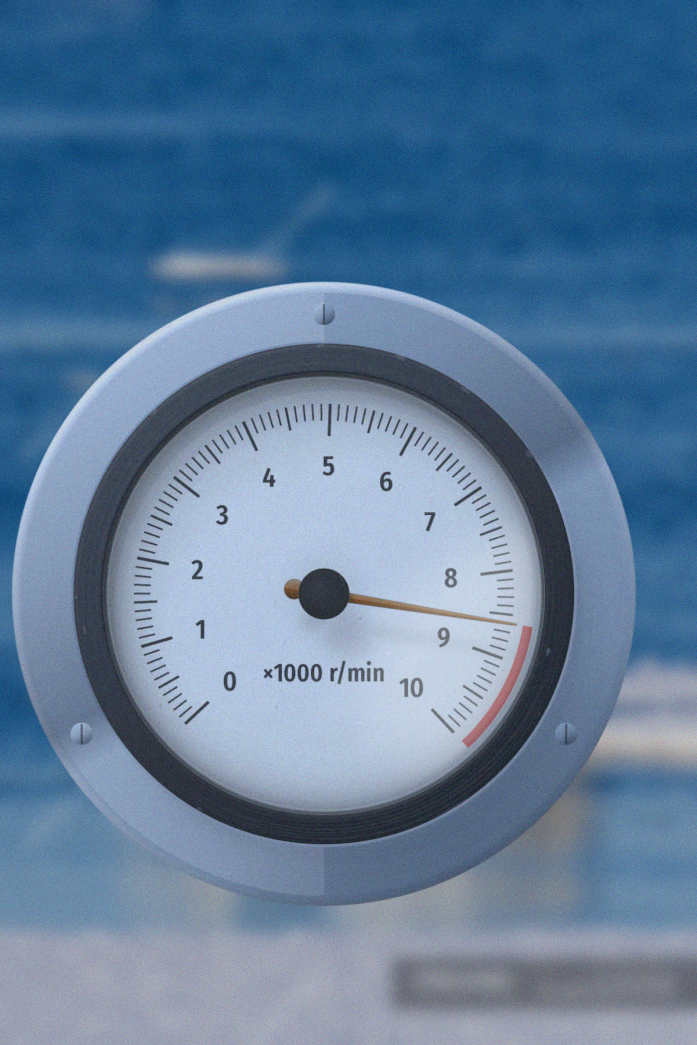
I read 8600,rpm
